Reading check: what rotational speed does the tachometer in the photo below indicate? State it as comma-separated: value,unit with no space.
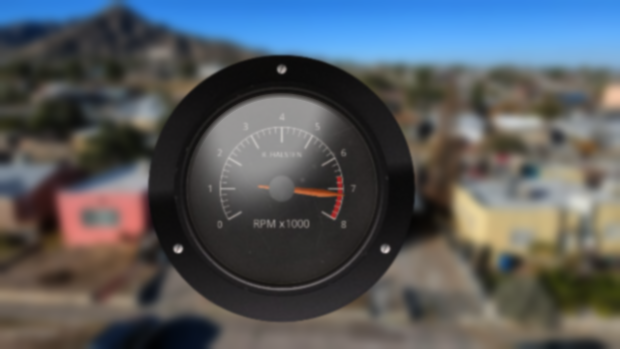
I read 7200,rpm
